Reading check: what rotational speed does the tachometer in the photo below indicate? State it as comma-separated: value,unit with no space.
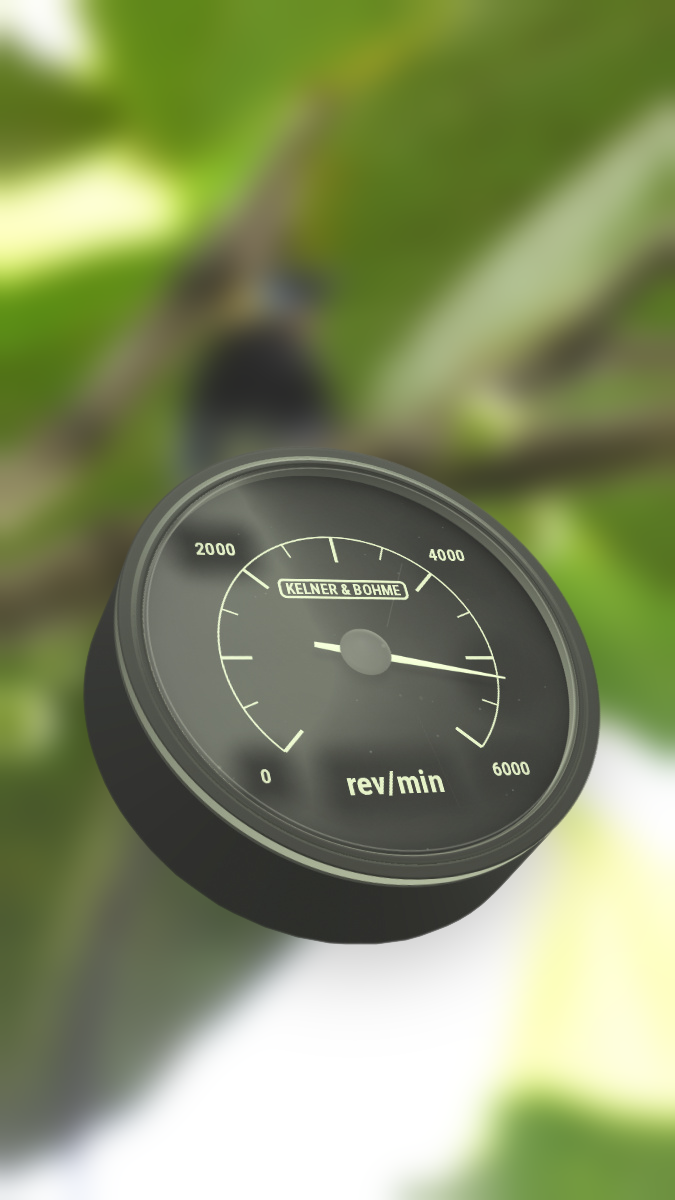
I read 5250,rpm
